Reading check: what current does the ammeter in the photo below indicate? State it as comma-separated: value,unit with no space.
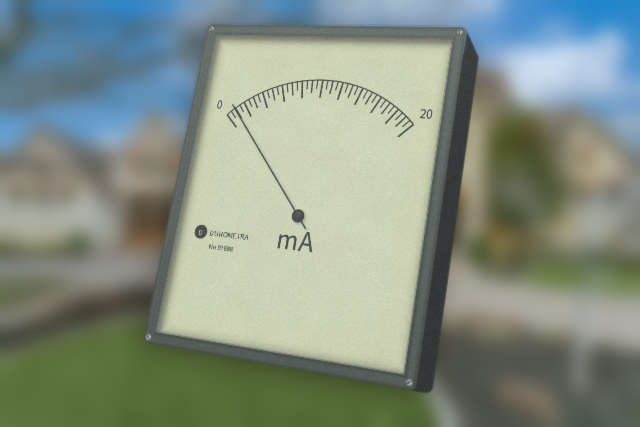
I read 1,mA
